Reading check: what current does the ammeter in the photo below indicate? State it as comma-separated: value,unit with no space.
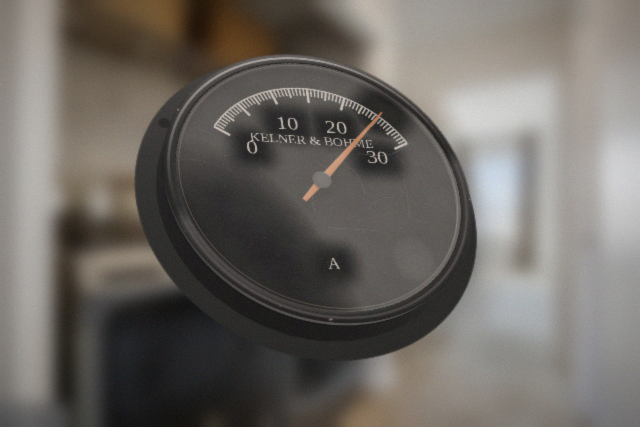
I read 25,A
